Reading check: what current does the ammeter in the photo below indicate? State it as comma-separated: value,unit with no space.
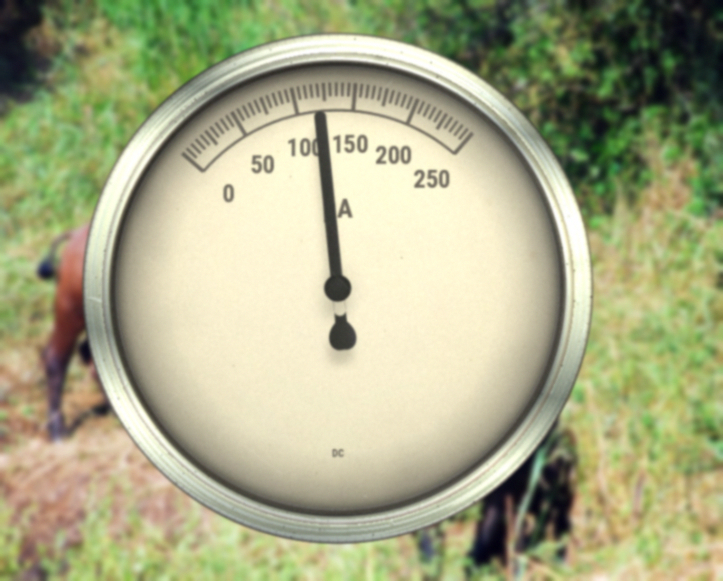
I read 120,µA
